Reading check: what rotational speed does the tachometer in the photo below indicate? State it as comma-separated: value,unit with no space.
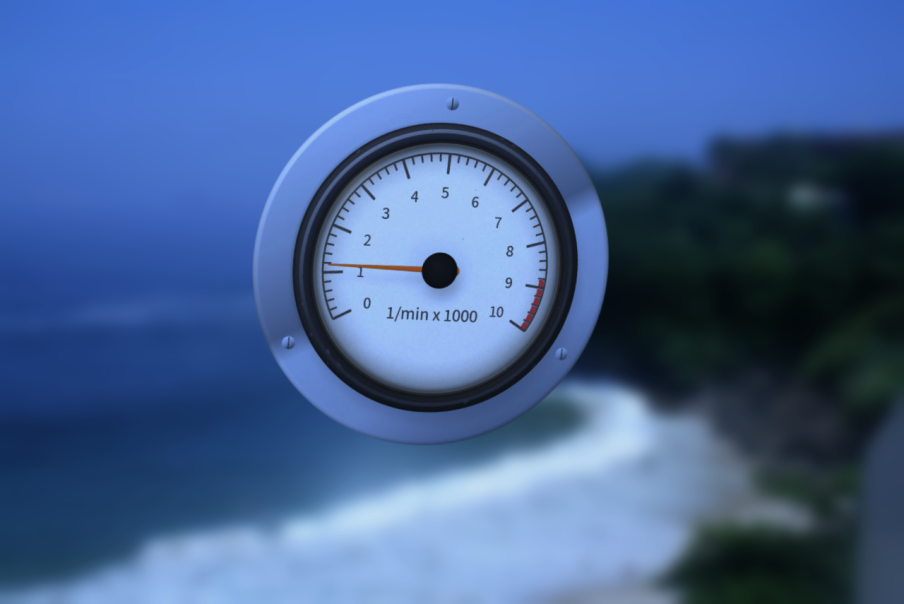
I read 1200,rpm
